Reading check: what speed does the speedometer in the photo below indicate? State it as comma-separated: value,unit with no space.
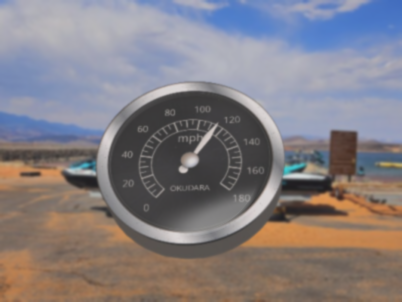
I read 115,mph
